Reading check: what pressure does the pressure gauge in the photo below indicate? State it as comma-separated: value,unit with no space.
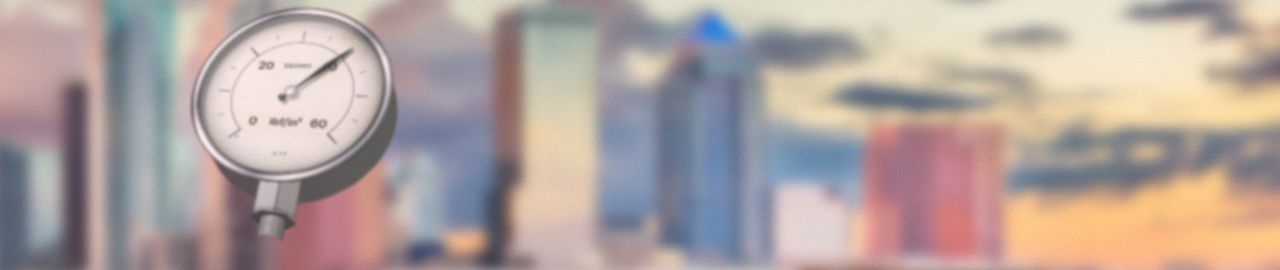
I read 40,psi
